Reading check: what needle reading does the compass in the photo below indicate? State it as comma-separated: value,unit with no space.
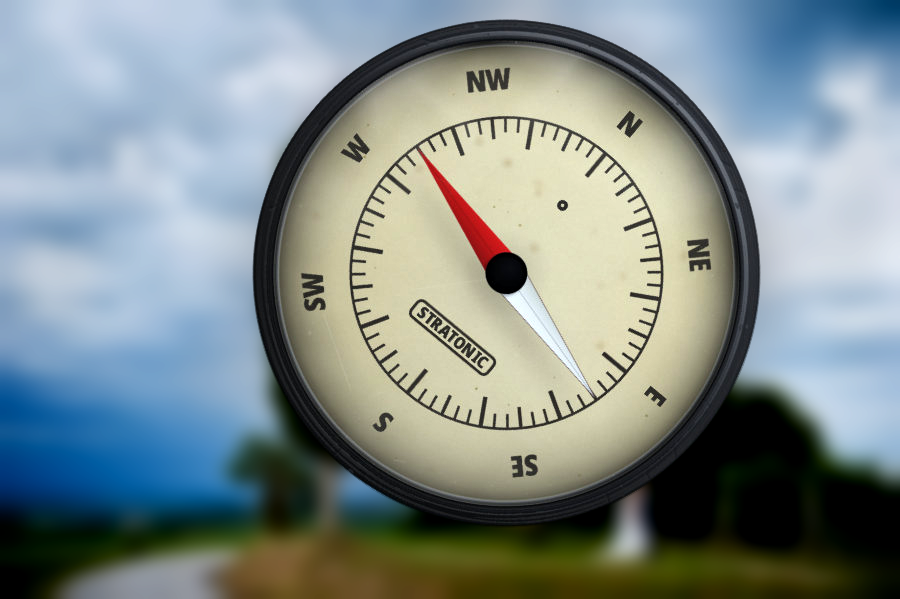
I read 285,°
